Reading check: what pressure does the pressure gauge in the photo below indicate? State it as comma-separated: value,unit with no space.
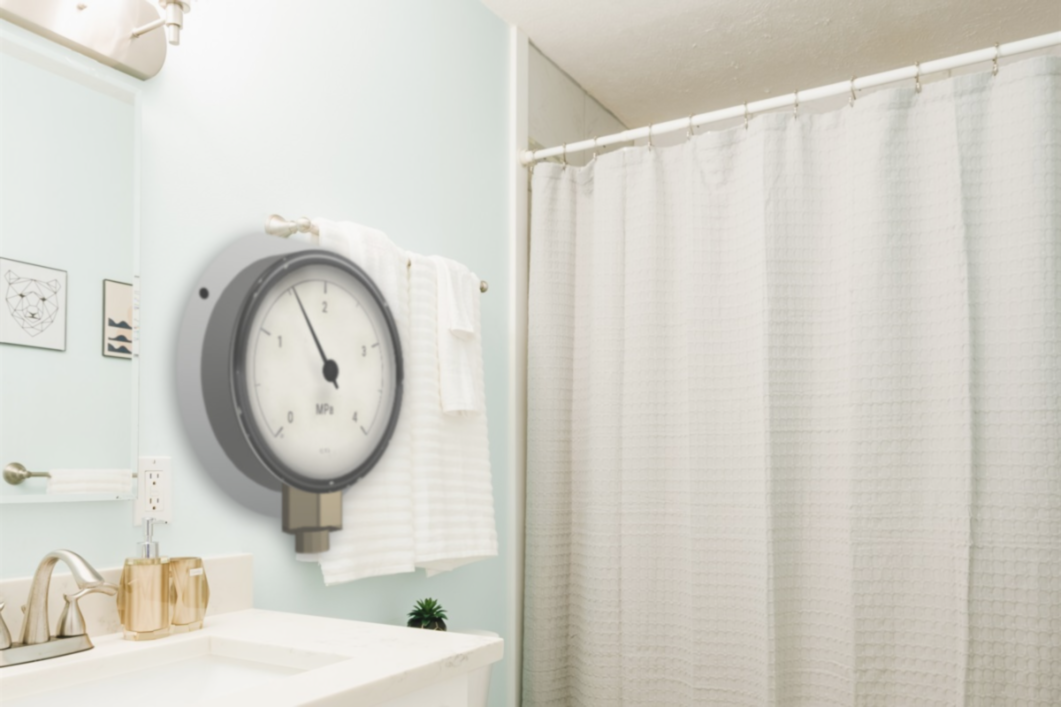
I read 1.5,MPa
